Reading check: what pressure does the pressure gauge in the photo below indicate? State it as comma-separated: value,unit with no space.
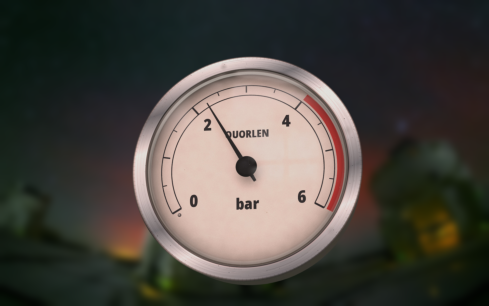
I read 2.25,bar
